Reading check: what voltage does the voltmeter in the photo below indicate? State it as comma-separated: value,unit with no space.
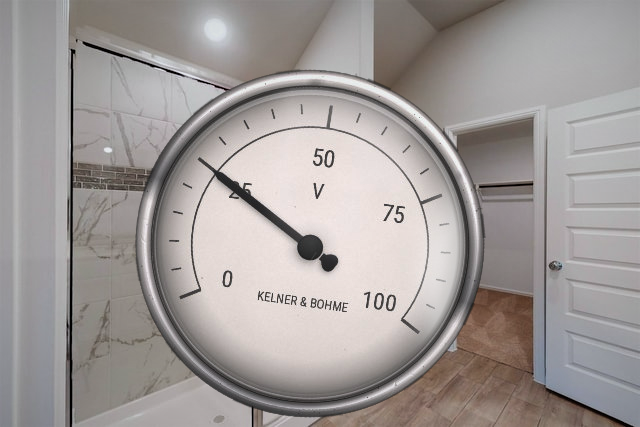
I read 25,V
